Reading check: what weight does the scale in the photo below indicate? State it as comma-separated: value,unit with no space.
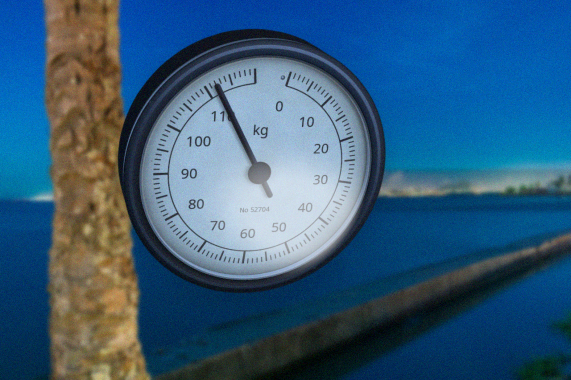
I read 112,kg
